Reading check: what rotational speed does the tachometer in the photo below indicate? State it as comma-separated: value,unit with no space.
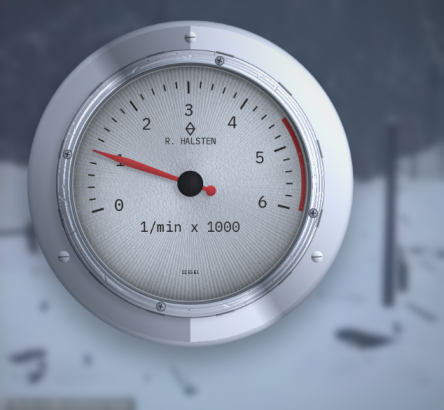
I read 1000,rpm
